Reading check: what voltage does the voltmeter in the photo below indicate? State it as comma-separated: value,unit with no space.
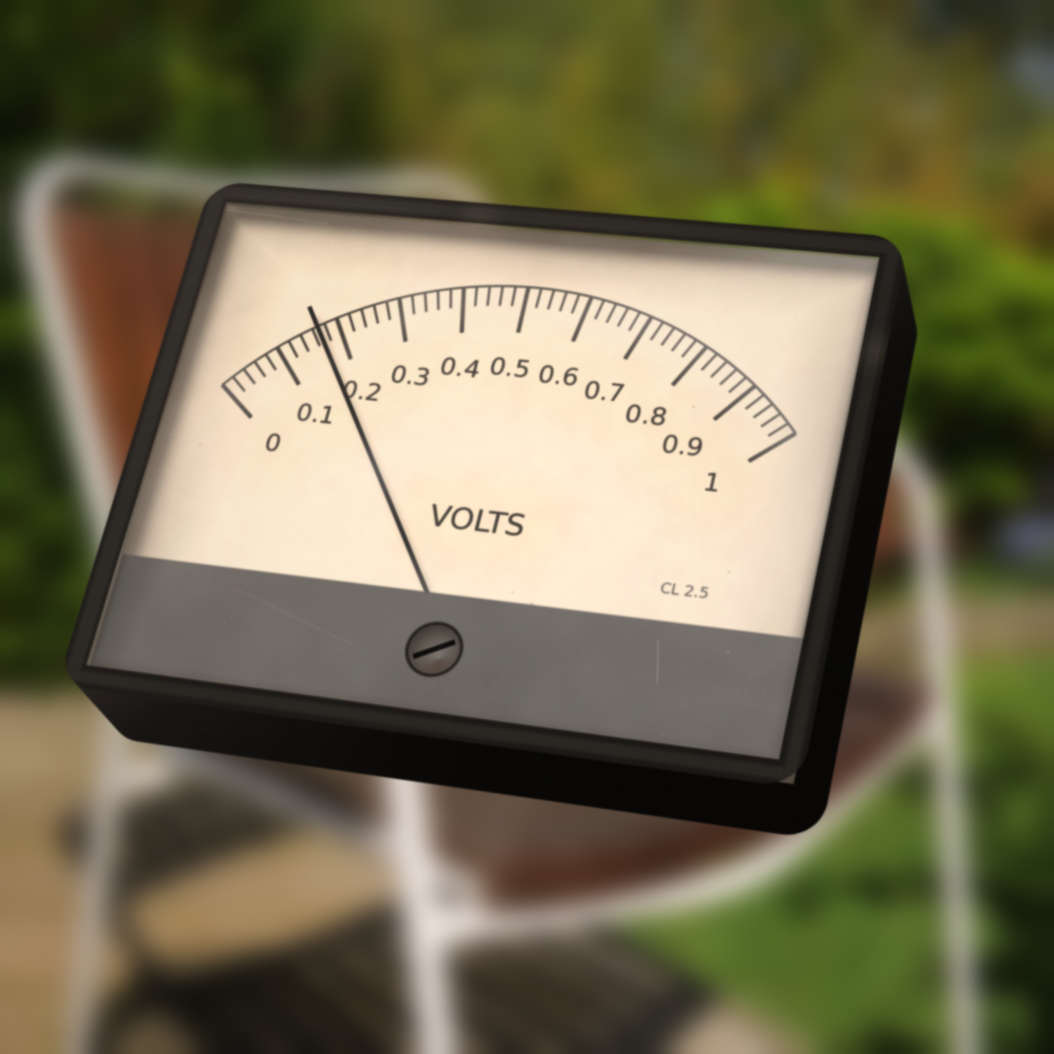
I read 0.17,V
